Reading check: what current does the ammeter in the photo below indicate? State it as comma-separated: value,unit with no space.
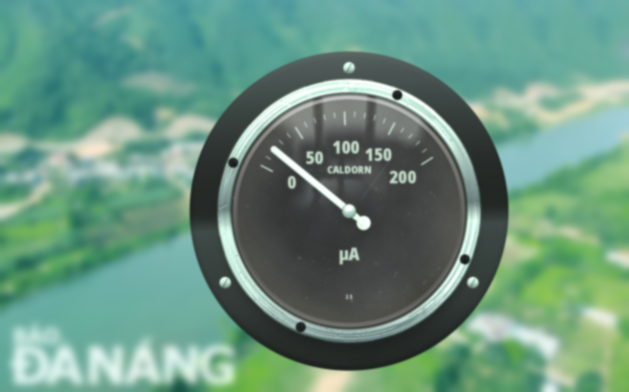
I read 20,µA
